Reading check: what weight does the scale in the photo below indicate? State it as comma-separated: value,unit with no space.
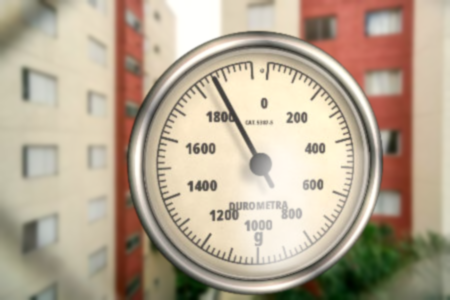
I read 1860,g
